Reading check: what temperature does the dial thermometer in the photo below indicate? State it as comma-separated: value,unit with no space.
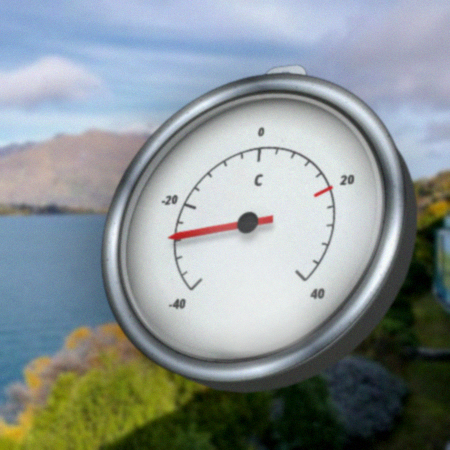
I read -28,°C
